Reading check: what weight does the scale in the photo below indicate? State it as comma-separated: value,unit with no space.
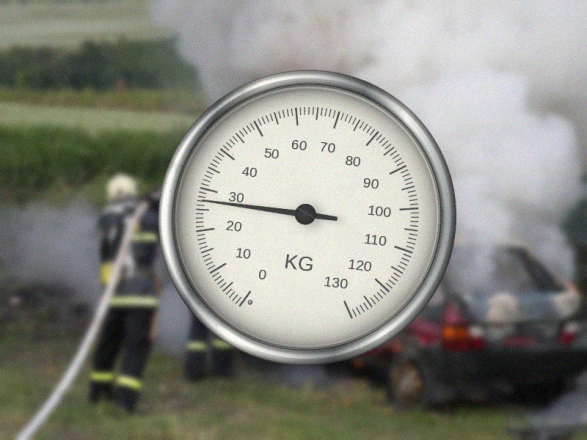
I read 27,kg
